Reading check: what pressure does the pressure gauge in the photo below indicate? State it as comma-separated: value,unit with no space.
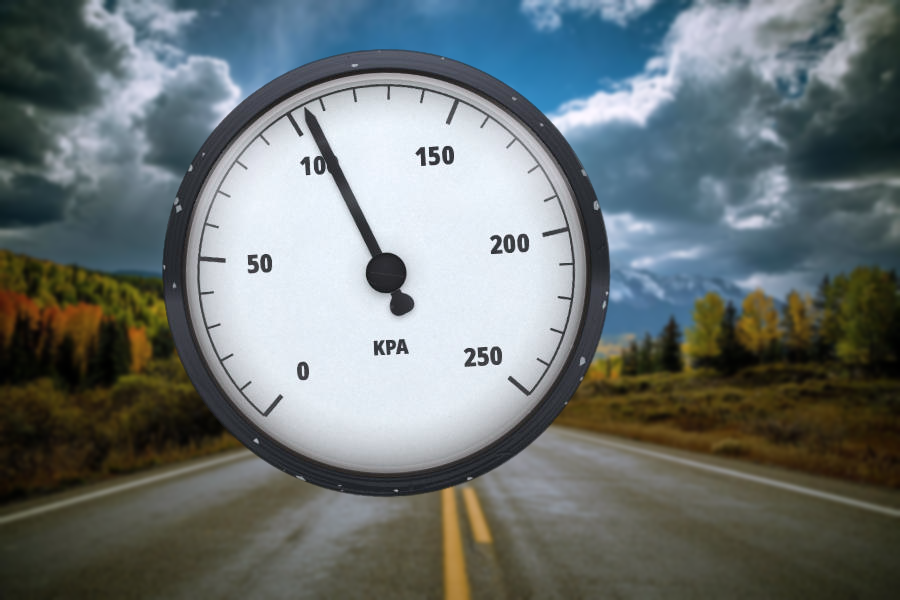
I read 105,kPa
